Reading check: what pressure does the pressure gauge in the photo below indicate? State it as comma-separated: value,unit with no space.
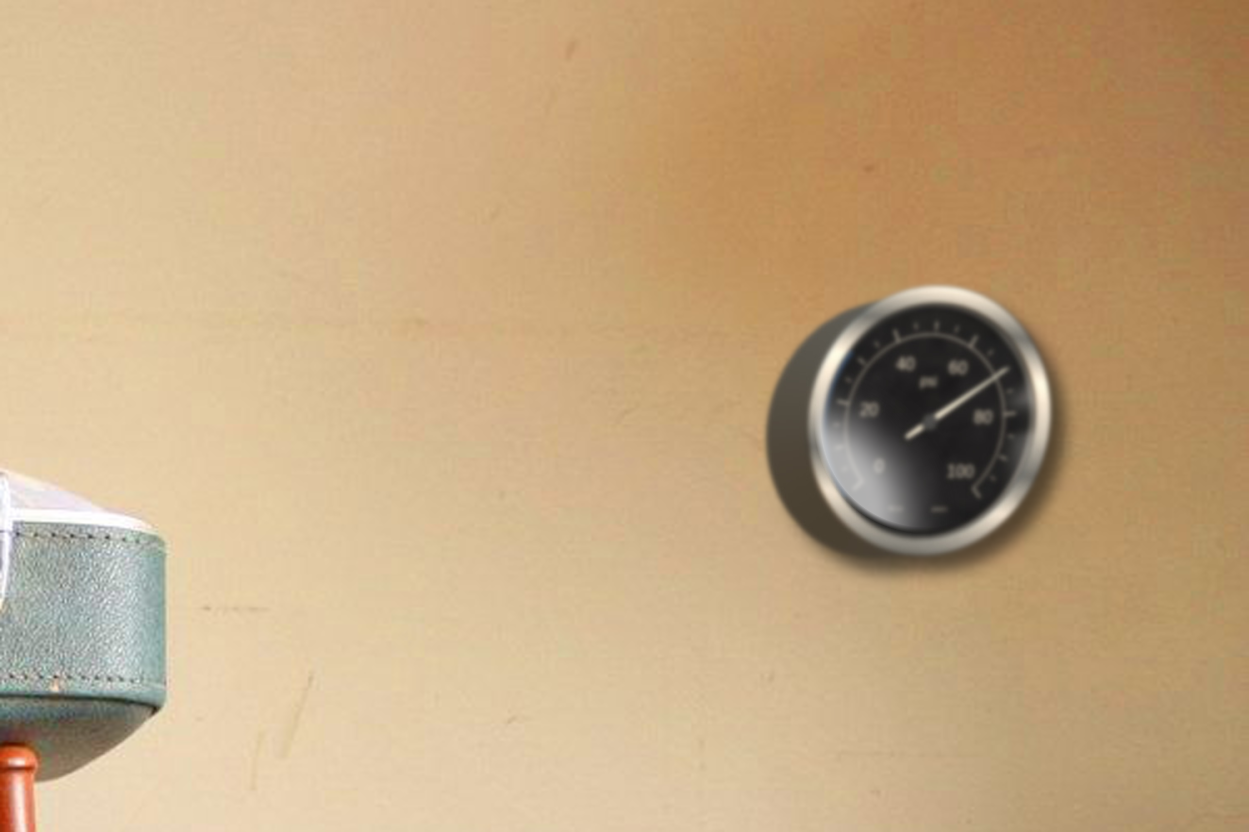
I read 70,psi
